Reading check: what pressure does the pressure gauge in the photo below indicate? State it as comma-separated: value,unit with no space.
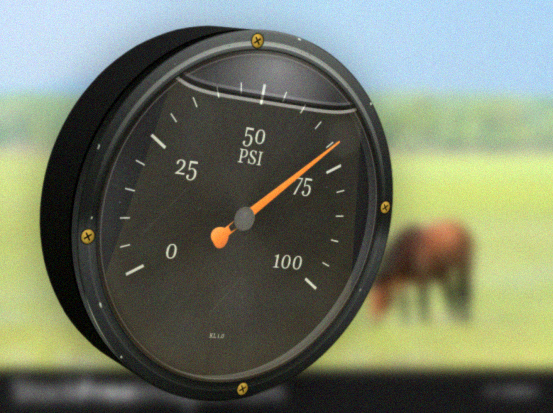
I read 70,psi
